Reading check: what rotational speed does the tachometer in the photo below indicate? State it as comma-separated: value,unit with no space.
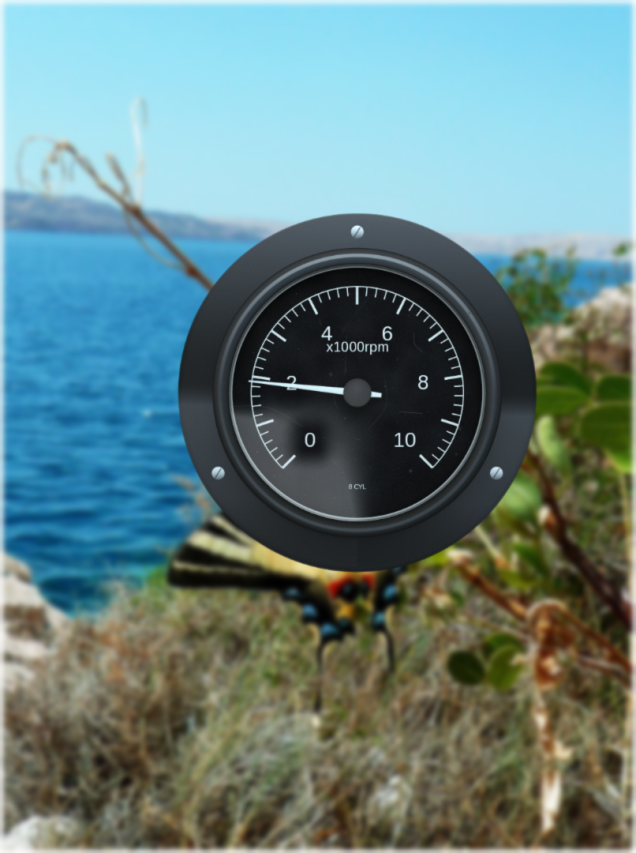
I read 1900,rpm
